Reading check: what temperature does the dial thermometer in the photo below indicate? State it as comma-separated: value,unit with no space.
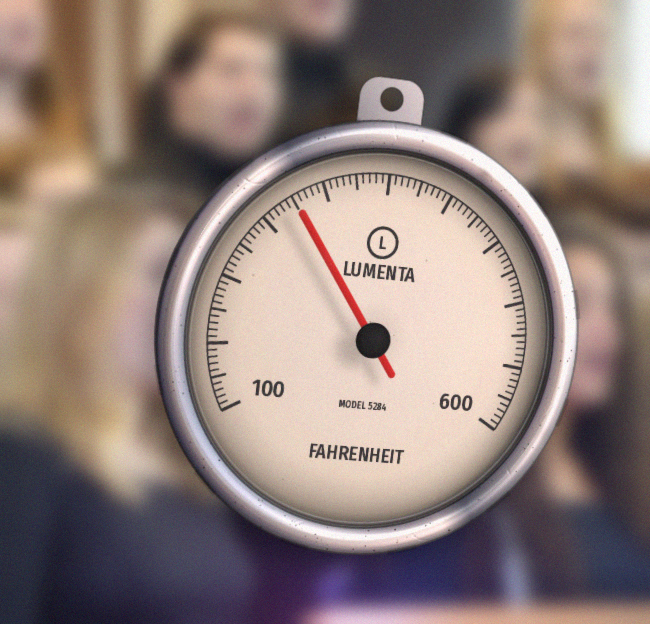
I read 275,°F
